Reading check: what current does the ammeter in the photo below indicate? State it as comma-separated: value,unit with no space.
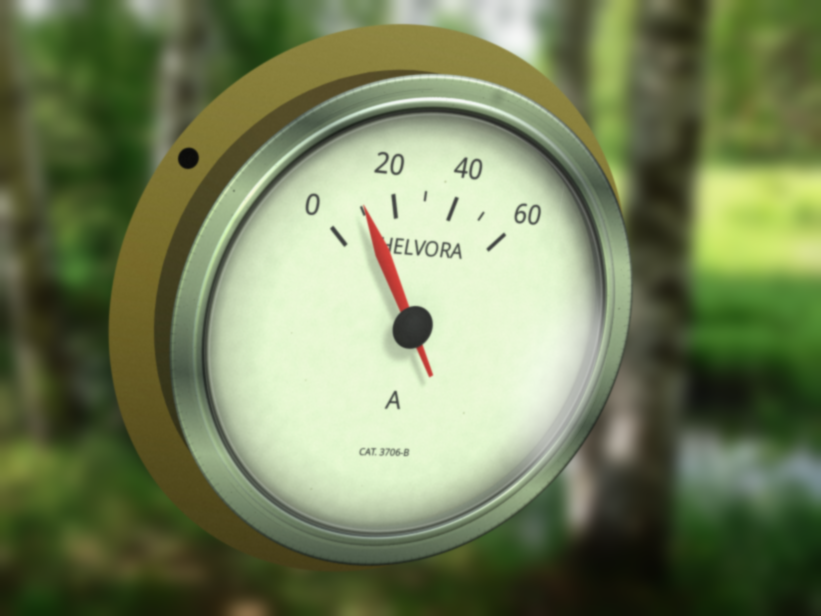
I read 10,A
